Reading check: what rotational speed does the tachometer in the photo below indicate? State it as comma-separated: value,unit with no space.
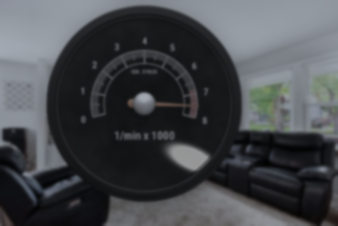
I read 7500,rpm
